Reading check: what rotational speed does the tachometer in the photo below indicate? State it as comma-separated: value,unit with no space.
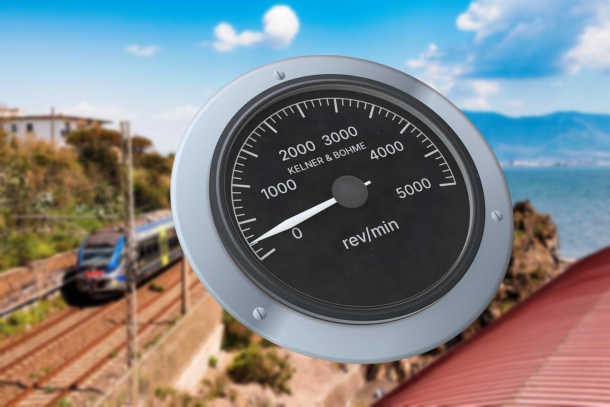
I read 200,rpm
